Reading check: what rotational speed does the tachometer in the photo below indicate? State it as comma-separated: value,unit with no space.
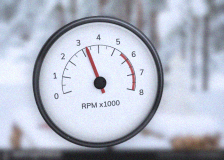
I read 3250,rpm
